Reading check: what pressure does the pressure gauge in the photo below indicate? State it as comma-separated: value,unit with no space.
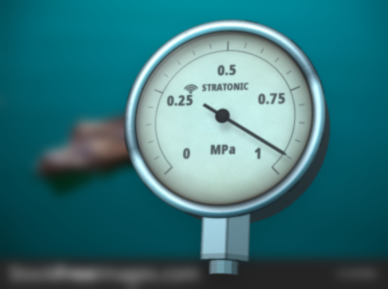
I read 0.95,MPa
